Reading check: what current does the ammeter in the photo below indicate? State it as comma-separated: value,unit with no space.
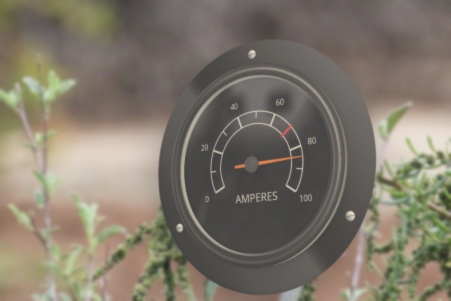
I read 85,A
